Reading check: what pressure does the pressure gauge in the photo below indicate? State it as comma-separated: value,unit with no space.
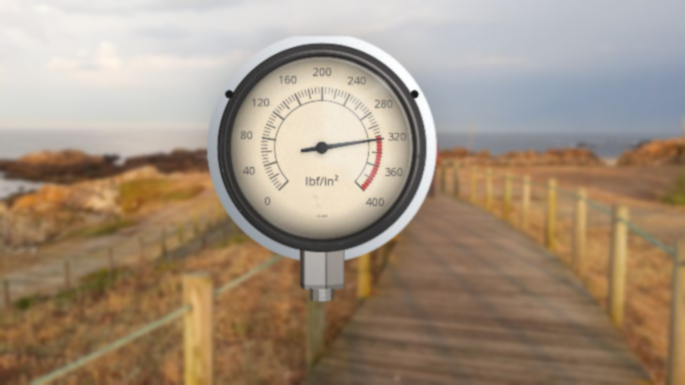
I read 320,psi
